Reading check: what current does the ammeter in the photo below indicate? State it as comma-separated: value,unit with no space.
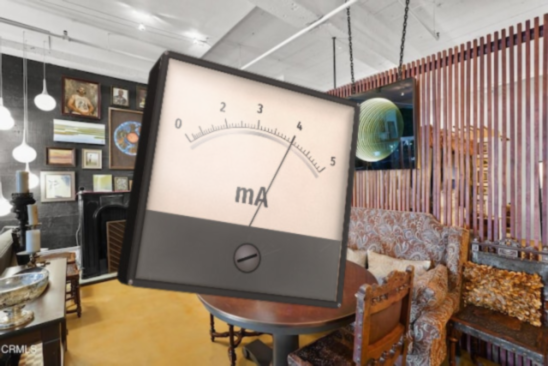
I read 4,mA
